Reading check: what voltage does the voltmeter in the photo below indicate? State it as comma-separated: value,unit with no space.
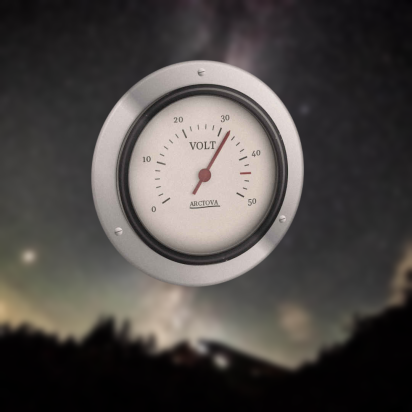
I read 32,V
